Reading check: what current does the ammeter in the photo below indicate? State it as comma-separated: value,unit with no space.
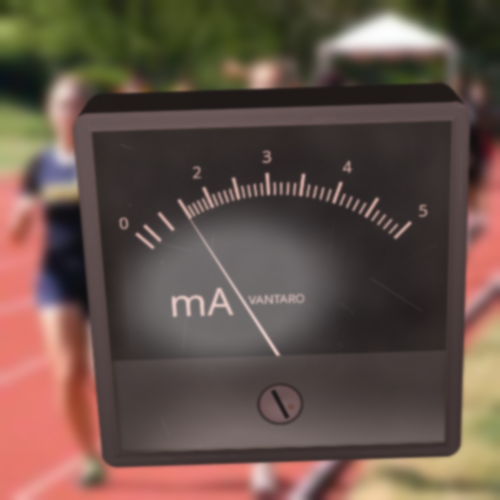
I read 1.5,mA
